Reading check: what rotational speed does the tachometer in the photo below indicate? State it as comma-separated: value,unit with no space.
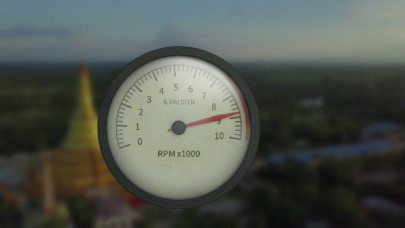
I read 8800,rpm
